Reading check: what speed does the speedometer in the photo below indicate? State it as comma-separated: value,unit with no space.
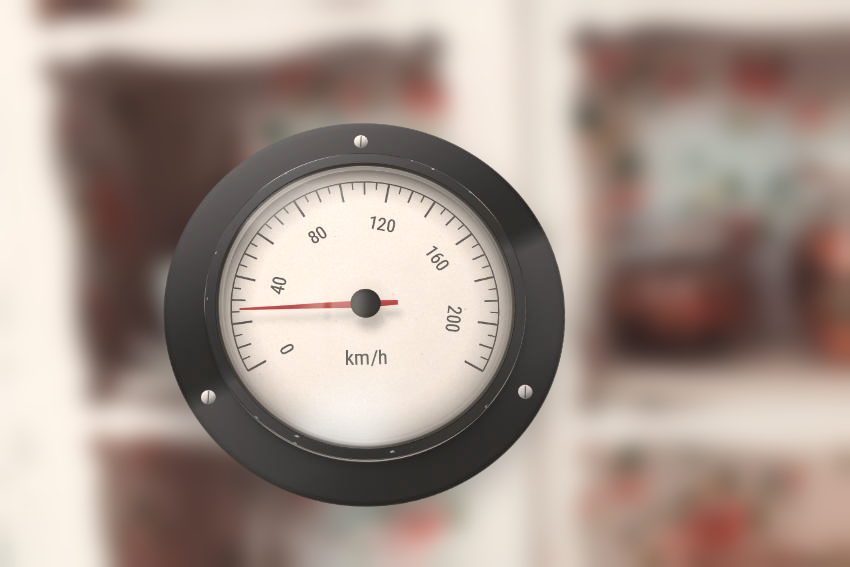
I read 25,km/h
